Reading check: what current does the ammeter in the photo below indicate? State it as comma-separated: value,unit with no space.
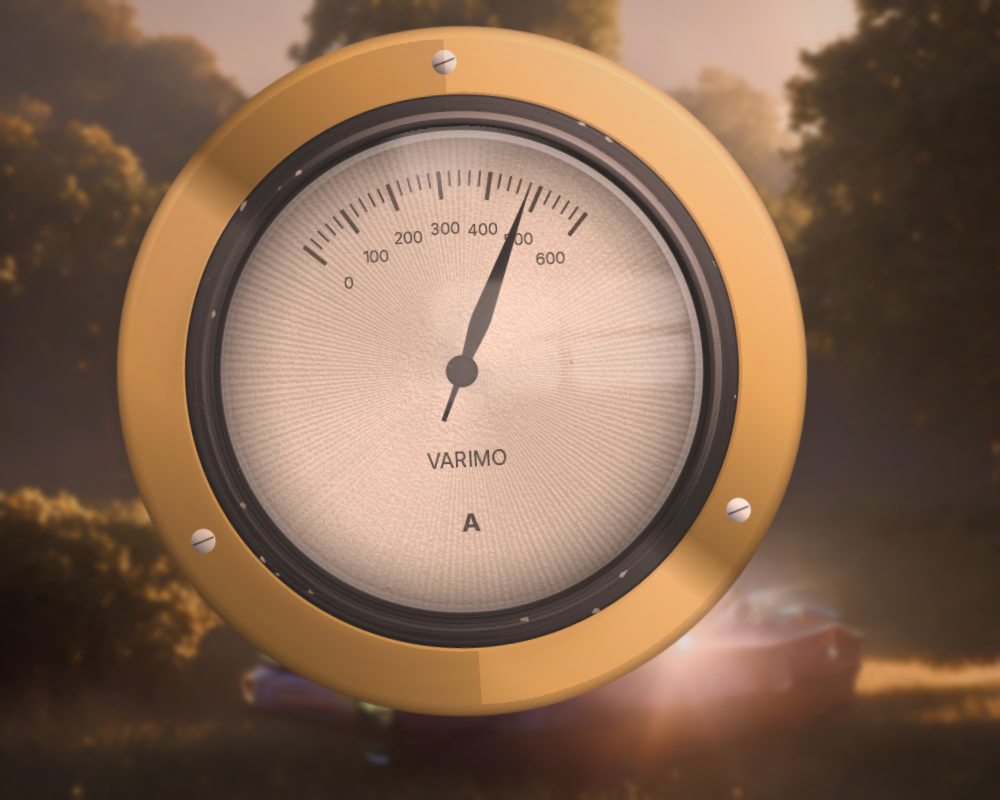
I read 480,A
